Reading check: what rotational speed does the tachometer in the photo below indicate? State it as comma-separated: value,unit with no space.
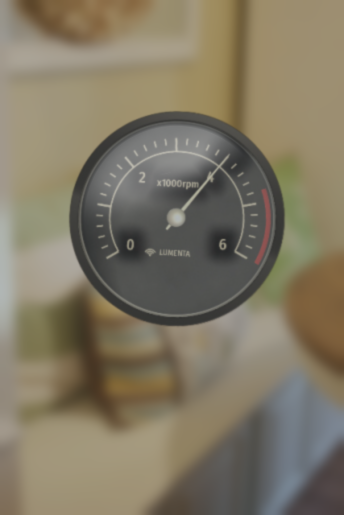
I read 4000,rpm
